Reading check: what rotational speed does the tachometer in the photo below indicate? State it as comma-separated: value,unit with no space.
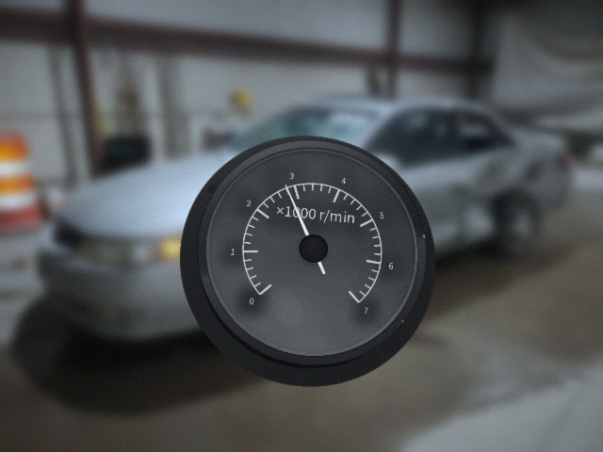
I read 2800,rpm
